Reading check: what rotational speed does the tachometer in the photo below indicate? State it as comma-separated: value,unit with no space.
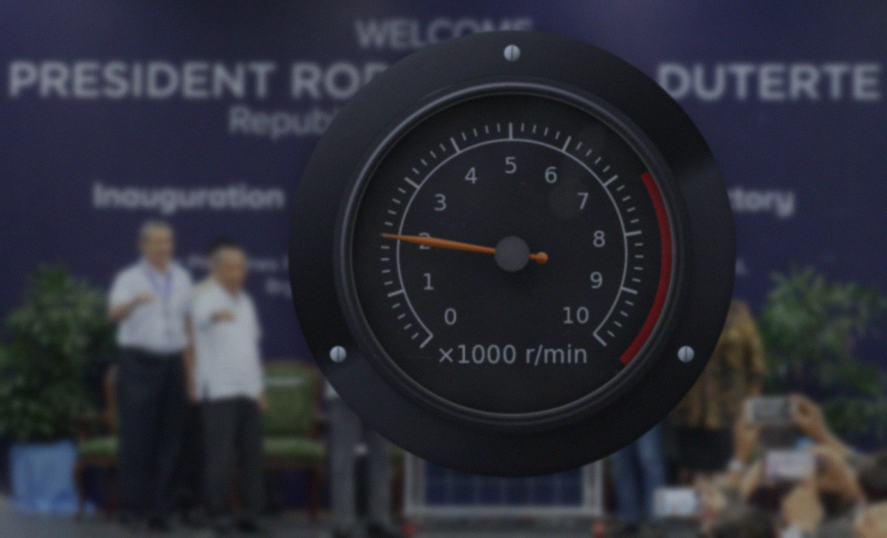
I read 2000,rpm
